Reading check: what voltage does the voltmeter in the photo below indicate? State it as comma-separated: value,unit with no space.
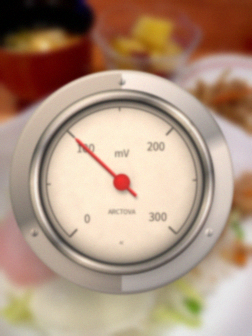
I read 100,mV
